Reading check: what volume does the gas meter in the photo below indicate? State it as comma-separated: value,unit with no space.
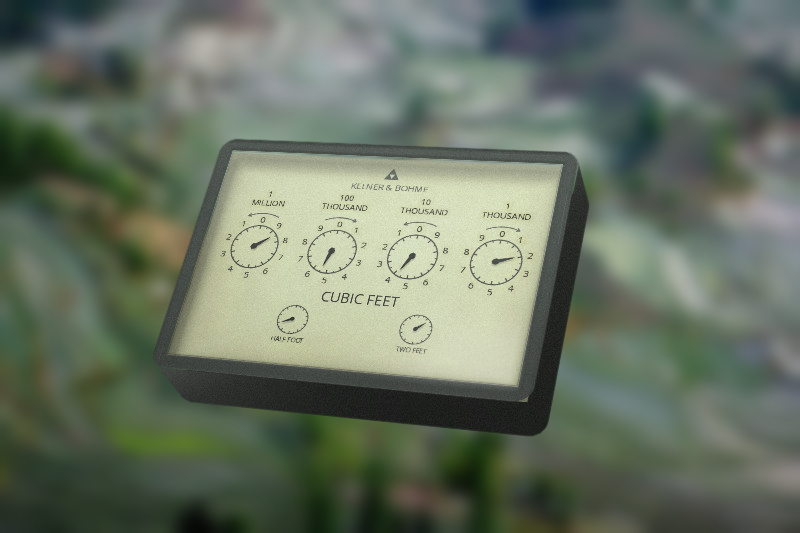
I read 854200,ft³
